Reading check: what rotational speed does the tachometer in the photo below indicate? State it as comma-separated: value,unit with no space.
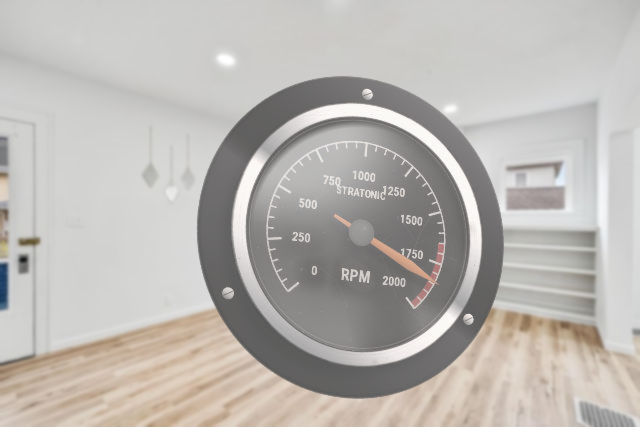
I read 1850,rpm
